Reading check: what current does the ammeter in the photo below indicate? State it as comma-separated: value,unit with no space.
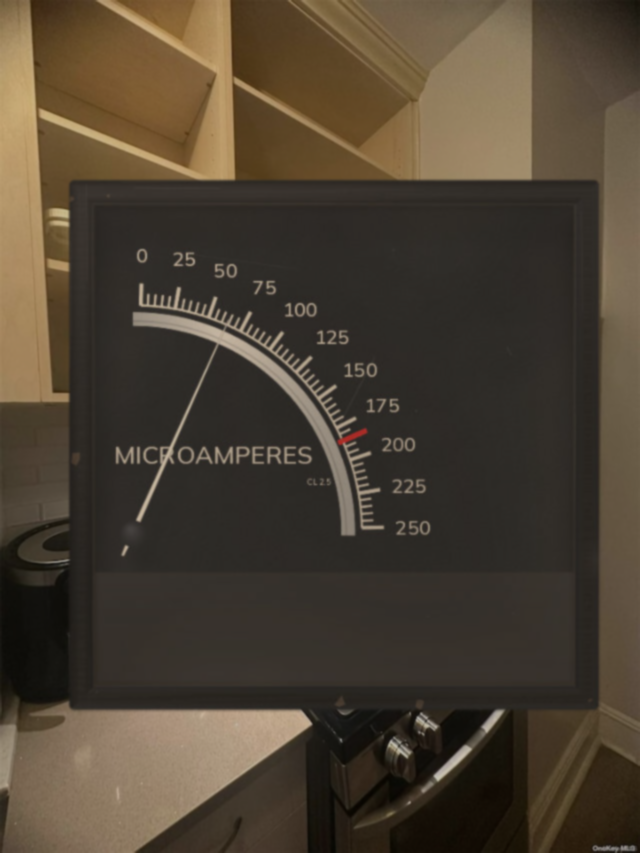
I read 65,µA
